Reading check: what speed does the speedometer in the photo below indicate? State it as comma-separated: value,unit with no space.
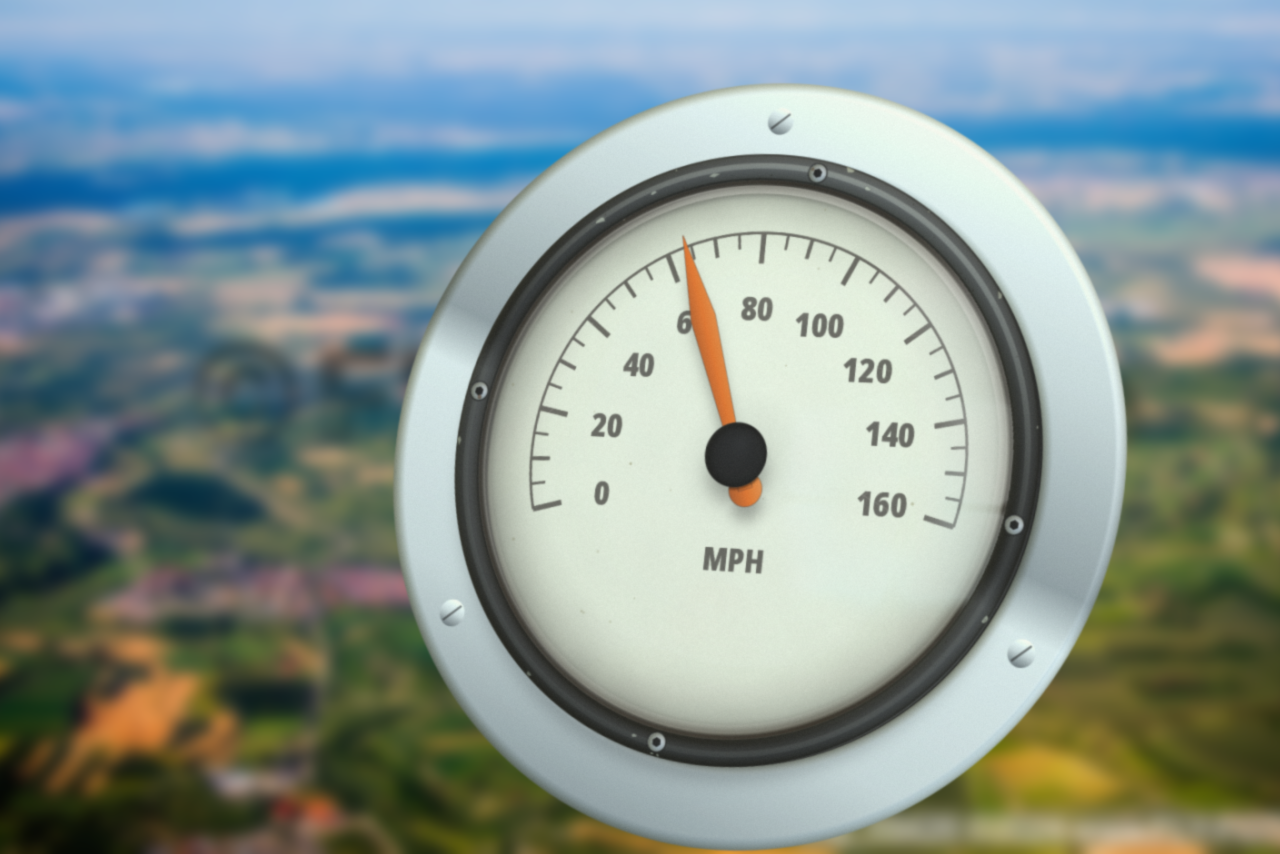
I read 65,mph
